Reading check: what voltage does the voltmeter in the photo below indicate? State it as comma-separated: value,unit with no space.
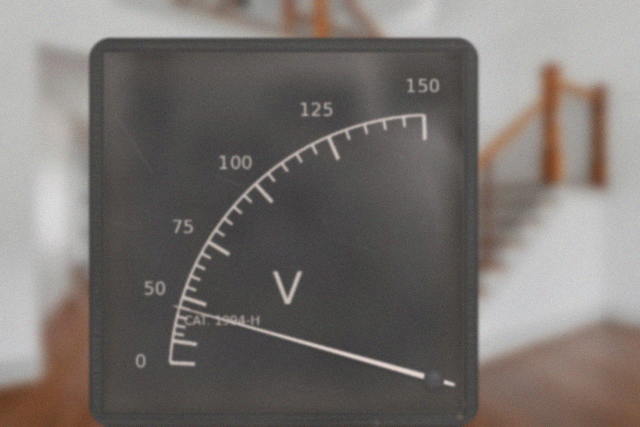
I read 45,V
